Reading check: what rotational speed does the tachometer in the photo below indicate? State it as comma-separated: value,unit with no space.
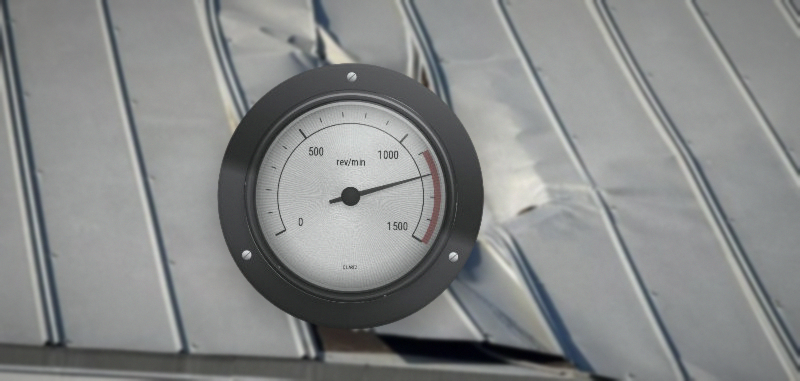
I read 1200,rpm
